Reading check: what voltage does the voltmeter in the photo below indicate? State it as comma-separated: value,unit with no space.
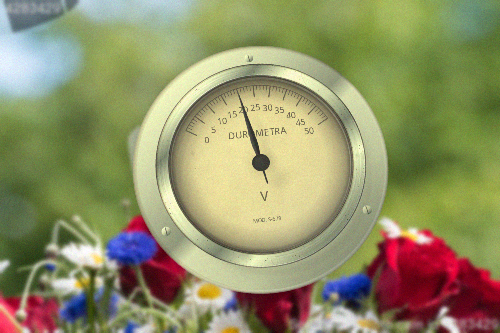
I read 20,V
